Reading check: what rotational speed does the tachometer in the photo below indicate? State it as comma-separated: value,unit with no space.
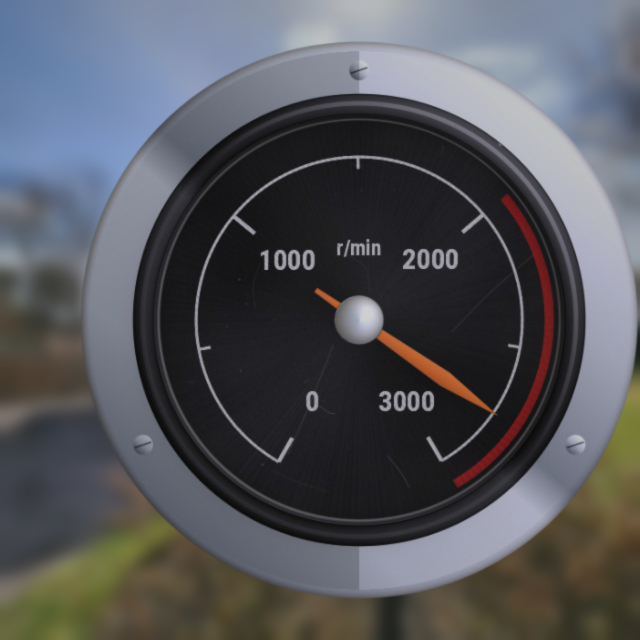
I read 2750,rpm
